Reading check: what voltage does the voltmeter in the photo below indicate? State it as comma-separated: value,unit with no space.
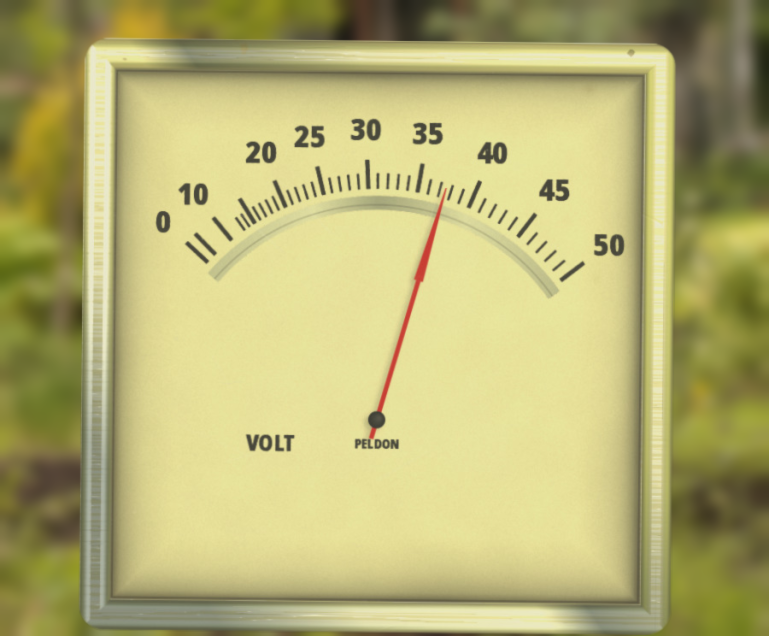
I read 37.5,V
